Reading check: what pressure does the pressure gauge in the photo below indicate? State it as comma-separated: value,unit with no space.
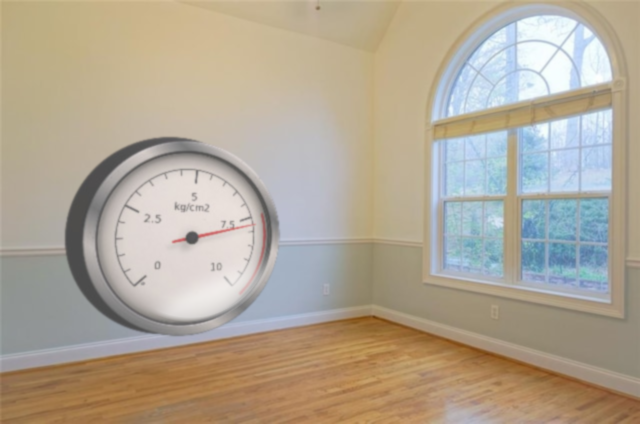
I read 7.75,kg/cm²
